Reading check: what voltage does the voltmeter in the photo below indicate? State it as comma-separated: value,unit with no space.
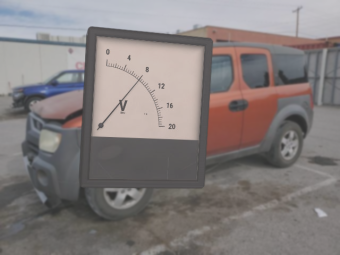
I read 8,V
